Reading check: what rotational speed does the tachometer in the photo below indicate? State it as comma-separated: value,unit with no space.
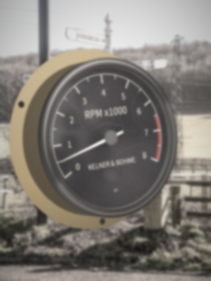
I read 500,rpm
